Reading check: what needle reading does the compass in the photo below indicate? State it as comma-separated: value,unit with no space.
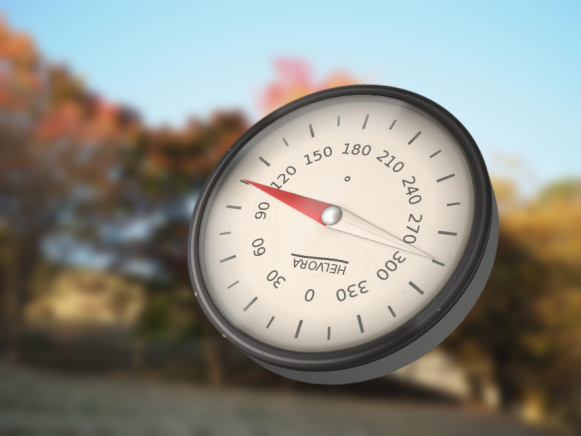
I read 105,°
